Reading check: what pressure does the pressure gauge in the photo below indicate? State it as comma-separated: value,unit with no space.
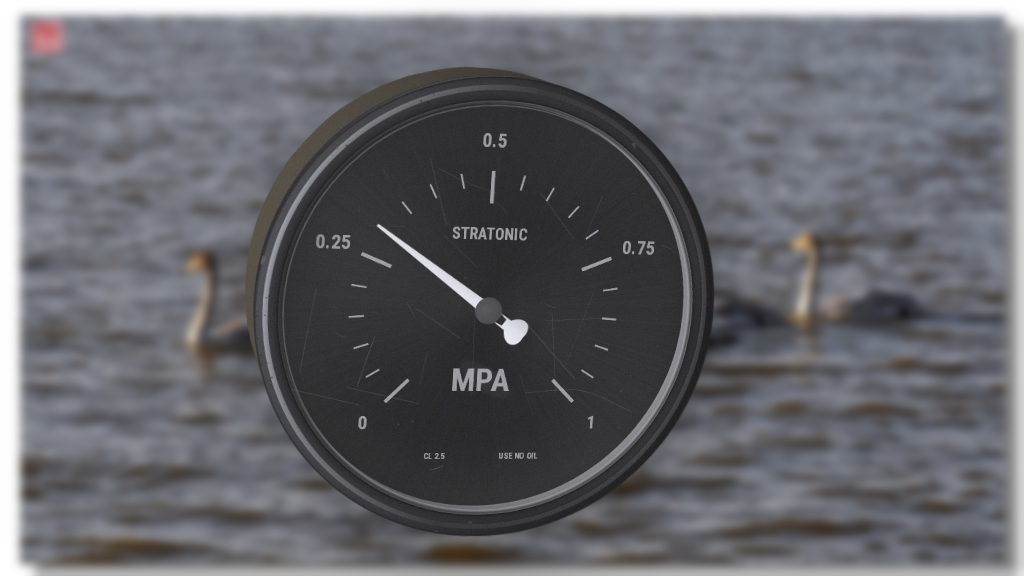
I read 0.3,MPa
